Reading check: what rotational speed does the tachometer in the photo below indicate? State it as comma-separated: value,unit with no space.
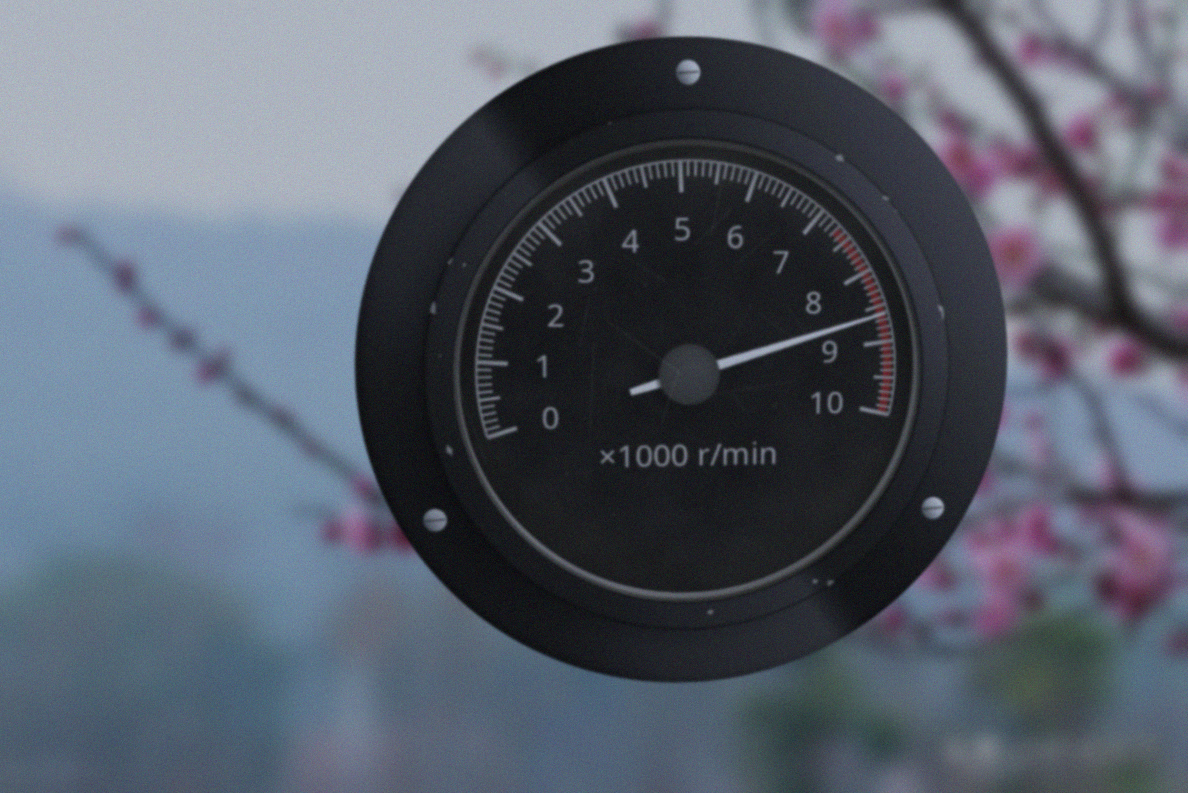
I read 8600,rpm
